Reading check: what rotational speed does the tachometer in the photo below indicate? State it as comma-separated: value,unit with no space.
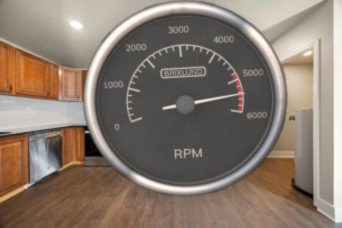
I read 5400,rpm
